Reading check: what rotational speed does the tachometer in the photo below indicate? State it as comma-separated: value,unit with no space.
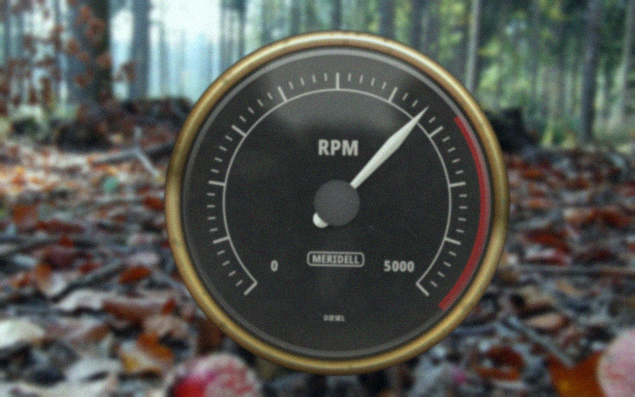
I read 3300,rpm
